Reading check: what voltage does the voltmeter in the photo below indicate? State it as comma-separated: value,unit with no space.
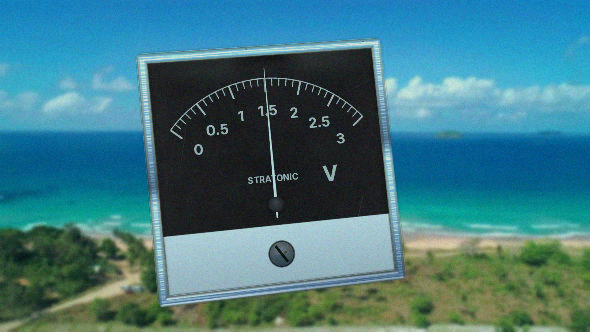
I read 1.5,V
